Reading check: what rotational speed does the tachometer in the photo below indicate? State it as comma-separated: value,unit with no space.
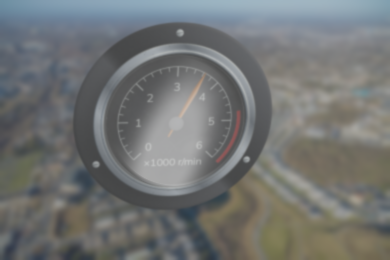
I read 3600,rpm
